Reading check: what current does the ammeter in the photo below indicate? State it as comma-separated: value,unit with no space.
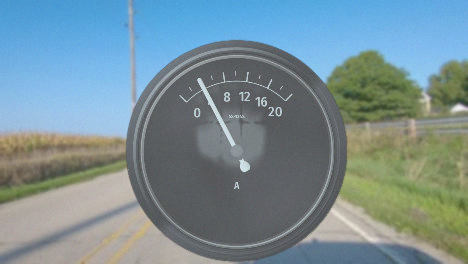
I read 4,A
